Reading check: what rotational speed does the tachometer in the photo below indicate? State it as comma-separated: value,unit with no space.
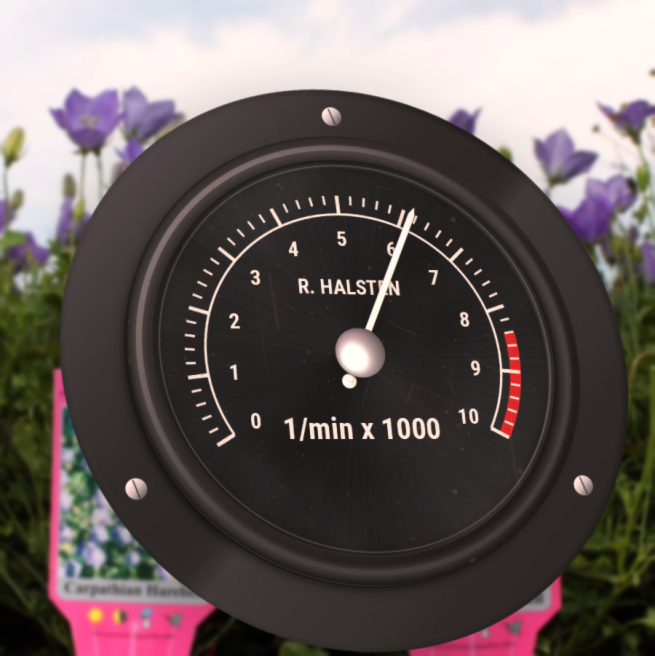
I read 6100,rpm
